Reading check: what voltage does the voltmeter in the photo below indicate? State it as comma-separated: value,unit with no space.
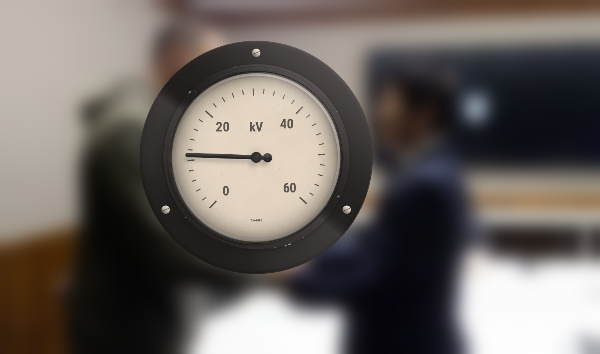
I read 11,kV
